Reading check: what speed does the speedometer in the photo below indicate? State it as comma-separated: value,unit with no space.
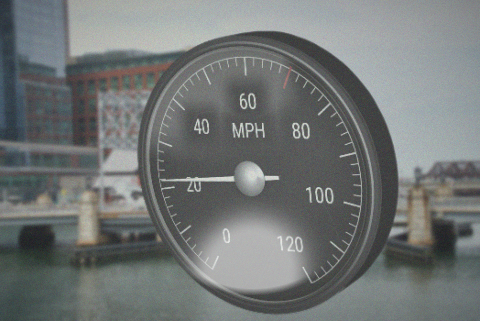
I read 22,mph
